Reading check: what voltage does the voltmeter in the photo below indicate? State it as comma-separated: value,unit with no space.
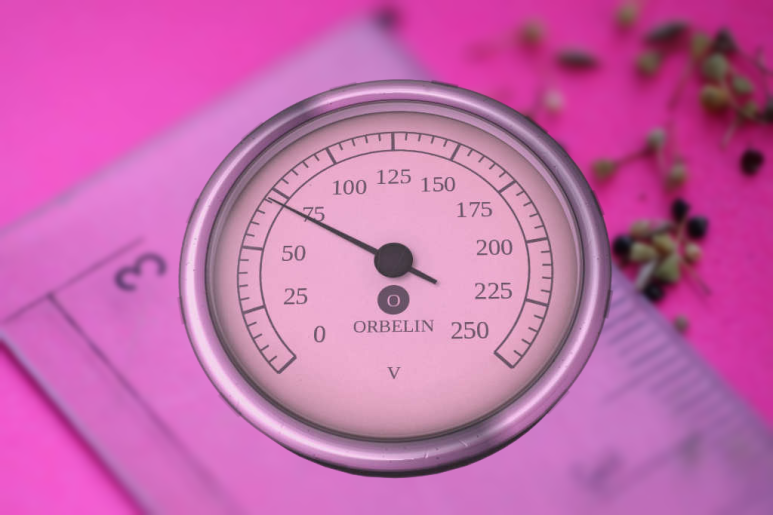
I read 70,V
